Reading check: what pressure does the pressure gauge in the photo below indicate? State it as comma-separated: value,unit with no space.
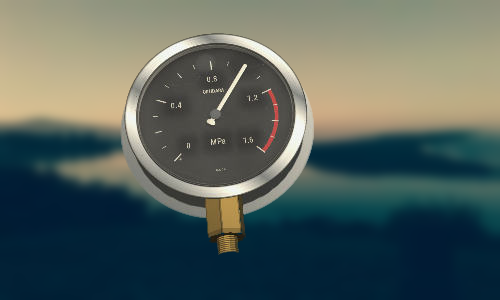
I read 1,MPa
